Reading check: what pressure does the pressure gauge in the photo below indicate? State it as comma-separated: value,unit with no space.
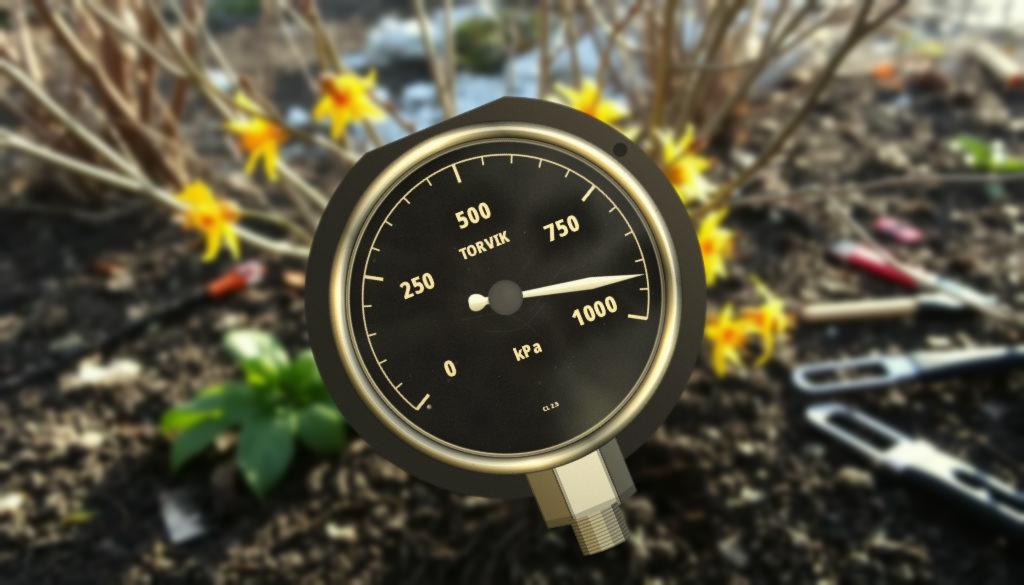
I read 925,kPa
